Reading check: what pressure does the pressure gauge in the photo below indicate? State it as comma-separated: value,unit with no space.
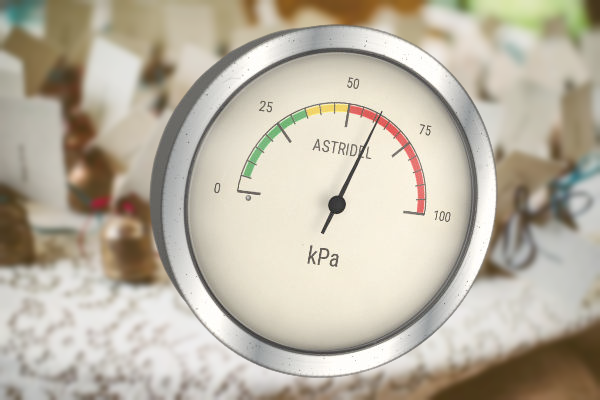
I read 60,kPa
